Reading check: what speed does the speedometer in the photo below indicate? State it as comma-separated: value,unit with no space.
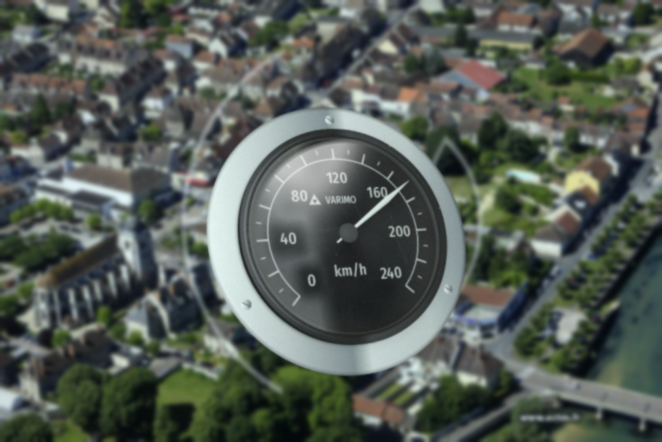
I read 170,km/h
